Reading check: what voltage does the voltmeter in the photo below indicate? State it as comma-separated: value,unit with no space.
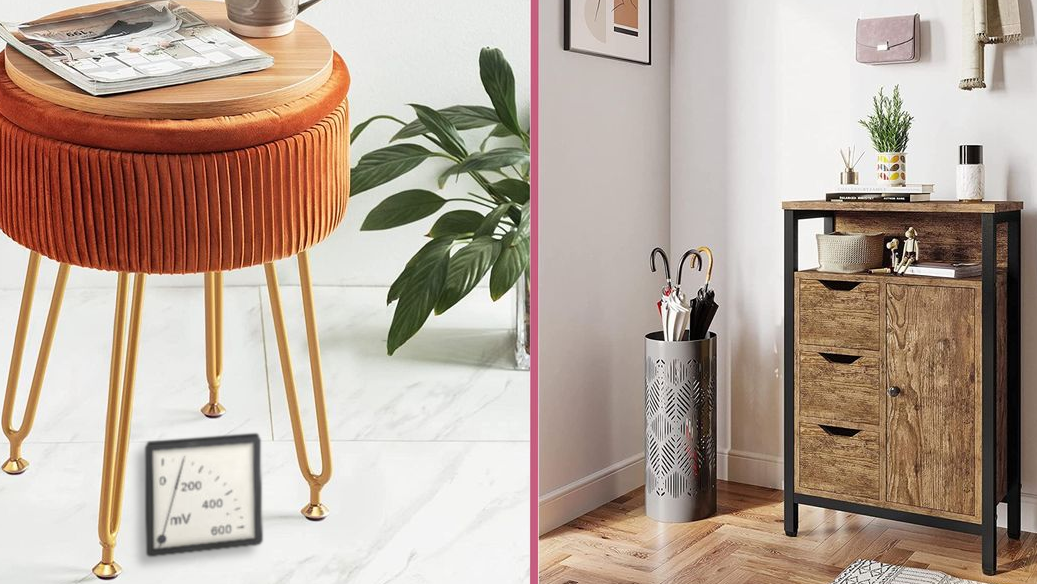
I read 100,mV
